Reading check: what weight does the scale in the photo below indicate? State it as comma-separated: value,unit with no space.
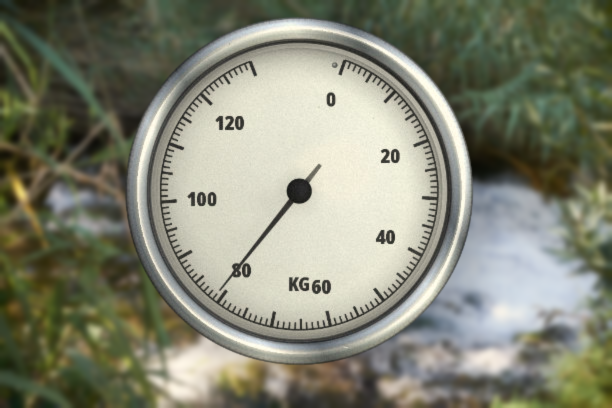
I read 81,kg
